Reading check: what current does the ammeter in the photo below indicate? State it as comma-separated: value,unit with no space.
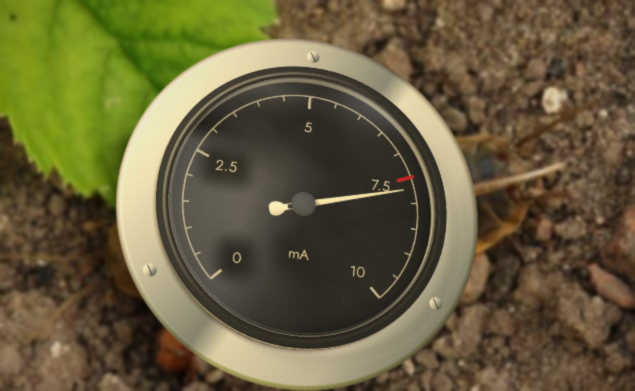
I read 7.75,mA
